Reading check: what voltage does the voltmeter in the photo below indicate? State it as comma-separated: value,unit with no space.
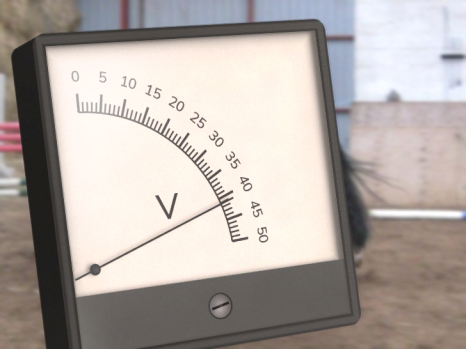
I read 41,V
